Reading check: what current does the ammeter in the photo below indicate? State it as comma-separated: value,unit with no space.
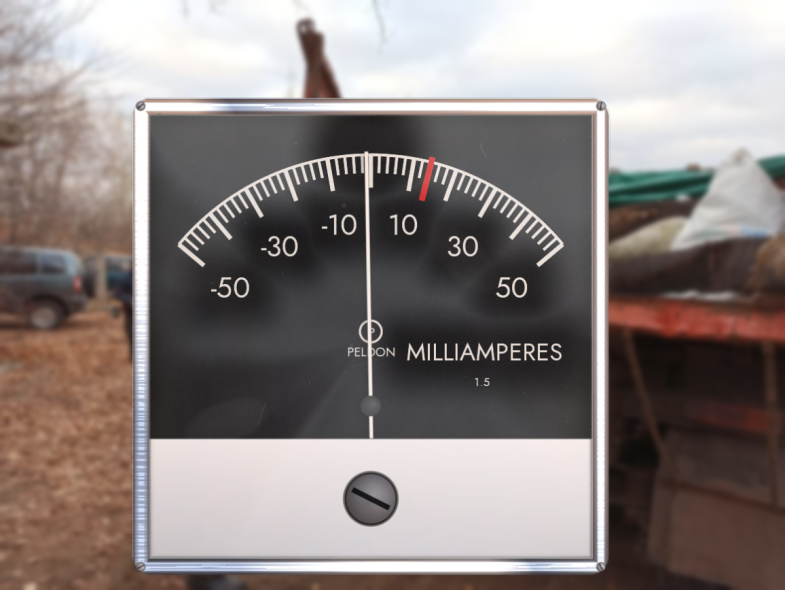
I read -1,mA
